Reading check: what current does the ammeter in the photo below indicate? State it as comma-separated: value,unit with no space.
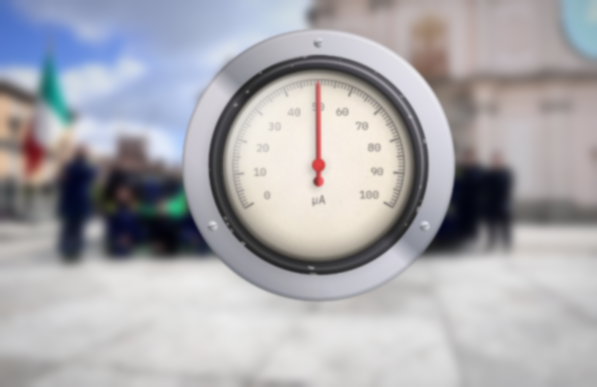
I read 50,µA
